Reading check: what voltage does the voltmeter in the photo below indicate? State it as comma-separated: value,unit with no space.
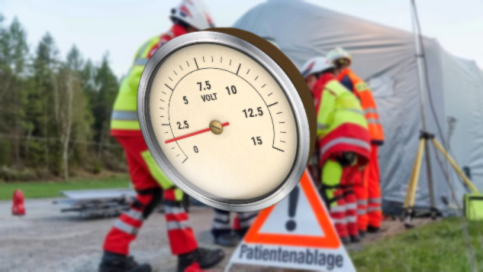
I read 1.5,V
